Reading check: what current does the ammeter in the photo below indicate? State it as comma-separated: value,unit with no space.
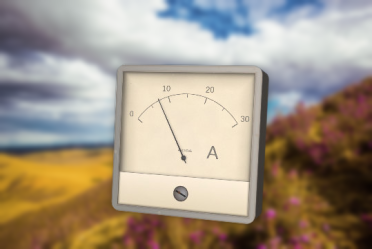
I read 7.5,A
